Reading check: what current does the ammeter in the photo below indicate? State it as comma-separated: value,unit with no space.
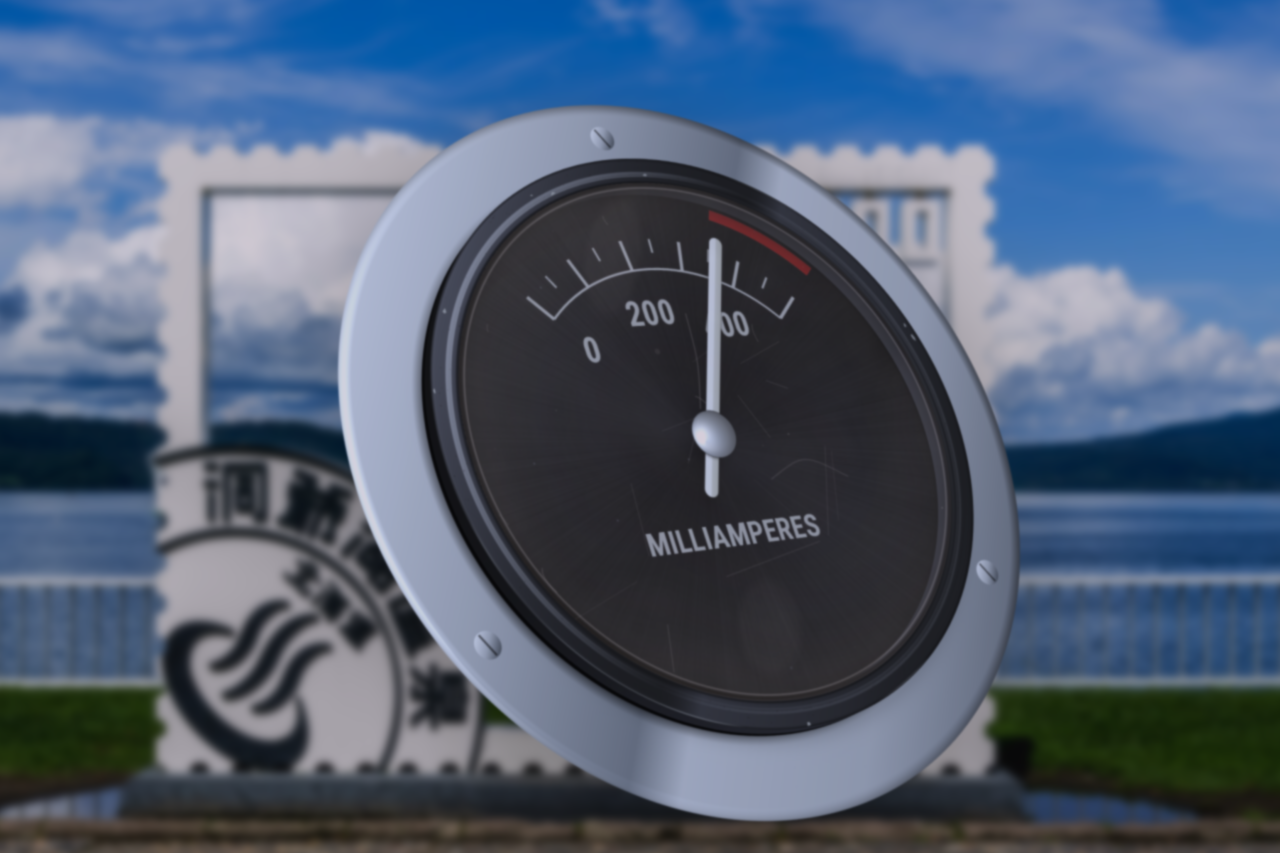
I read 350,mA
